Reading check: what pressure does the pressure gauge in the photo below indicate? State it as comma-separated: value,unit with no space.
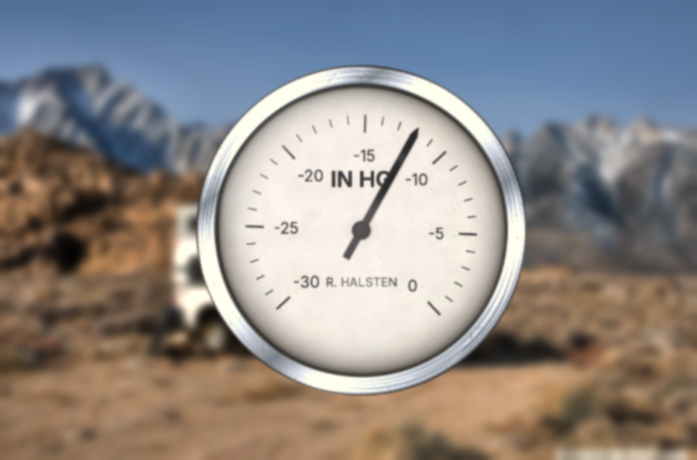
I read -12,inHg
